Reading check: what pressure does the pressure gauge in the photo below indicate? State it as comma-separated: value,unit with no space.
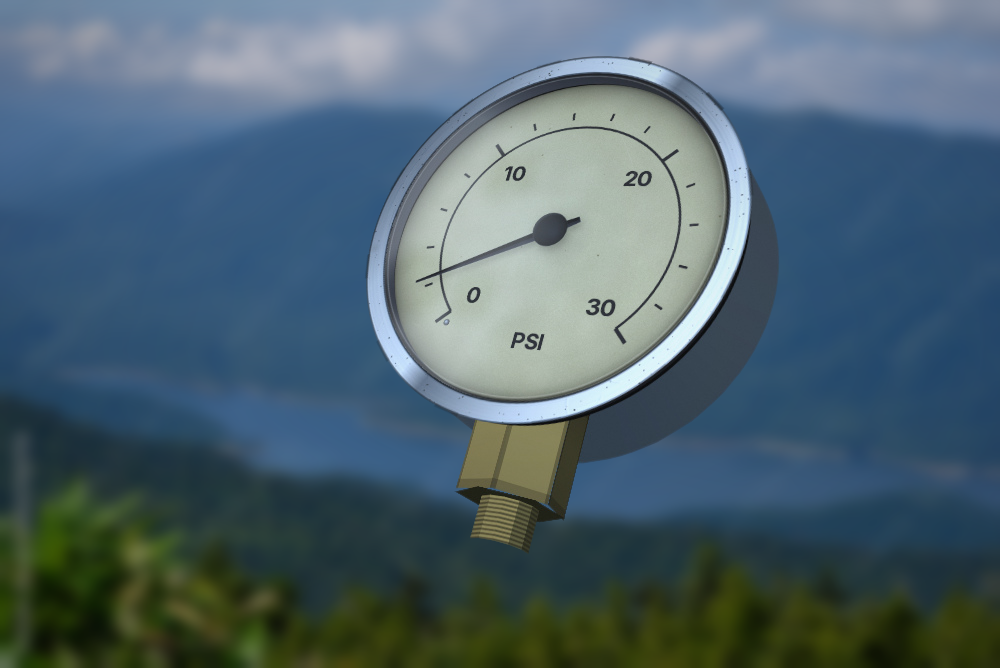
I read 2,psi
